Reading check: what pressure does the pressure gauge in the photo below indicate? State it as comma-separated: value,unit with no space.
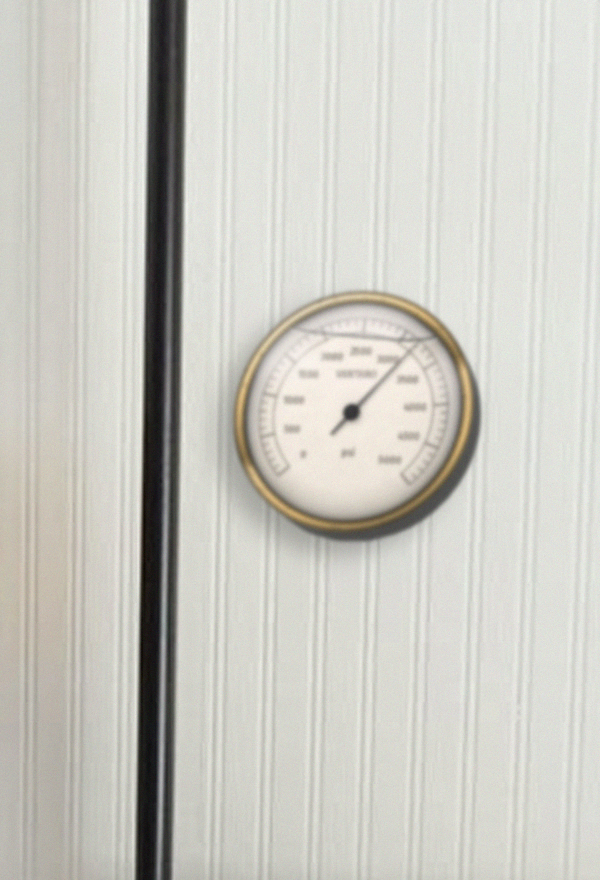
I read 3200,psi
